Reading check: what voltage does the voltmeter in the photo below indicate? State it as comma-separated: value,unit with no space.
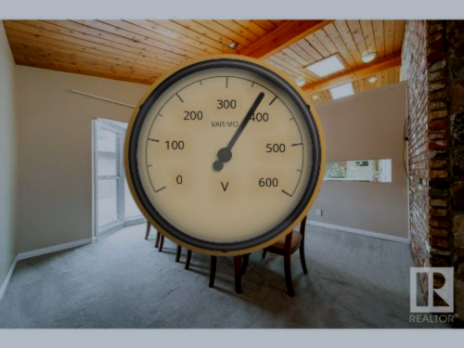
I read 375,V
